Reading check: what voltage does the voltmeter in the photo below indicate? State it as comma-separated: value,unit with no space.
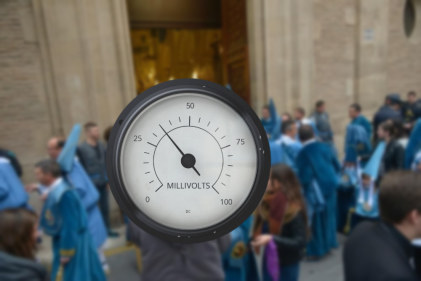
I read 35,mV
